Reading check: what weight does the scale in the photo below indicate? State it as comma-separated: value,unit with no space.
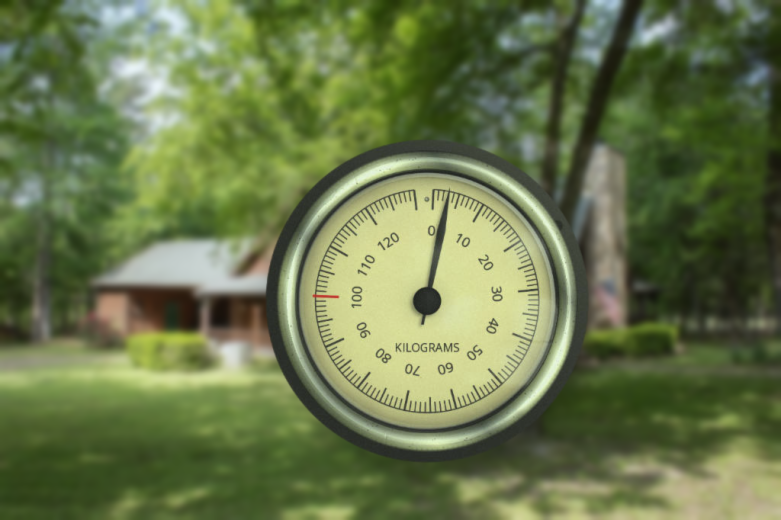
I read 3,kg
